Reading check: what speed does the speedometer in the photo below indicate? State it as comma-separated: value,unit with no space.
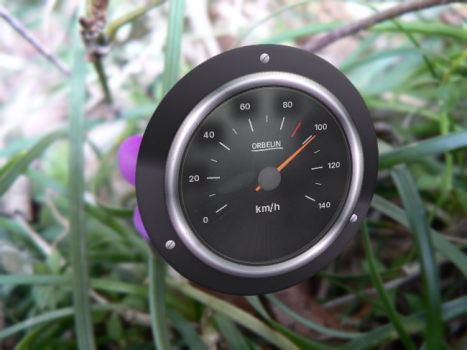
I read 100,km/h
